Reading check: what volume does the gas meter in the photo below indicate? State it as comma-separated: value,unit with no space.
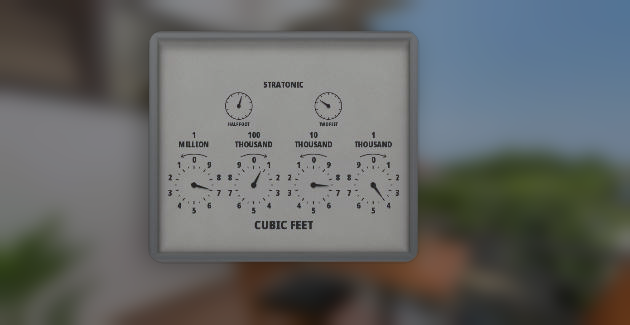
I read 707400,ft³
